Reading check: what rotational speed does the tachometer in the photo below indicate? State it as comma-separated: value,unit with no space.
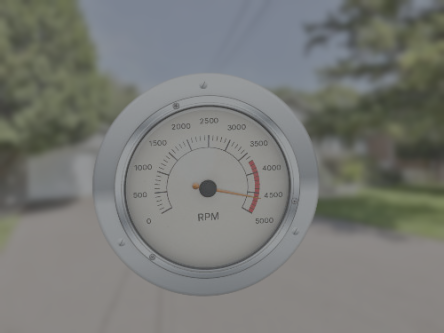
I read 4600,rpm
